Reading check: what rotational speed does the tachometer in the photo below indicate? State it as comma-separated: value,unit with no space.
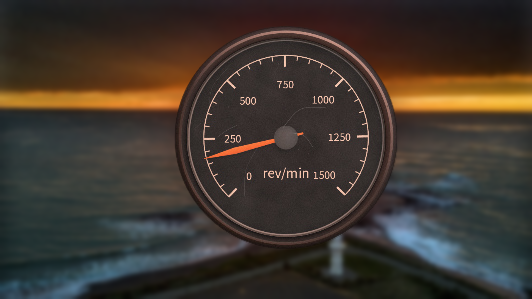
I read 175,rpm
